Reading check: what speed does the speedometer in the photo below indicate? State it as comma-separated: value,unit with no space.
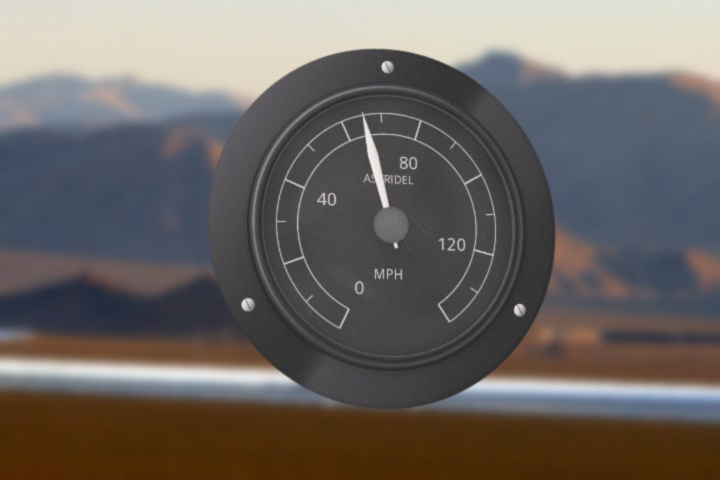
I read 65,mph
